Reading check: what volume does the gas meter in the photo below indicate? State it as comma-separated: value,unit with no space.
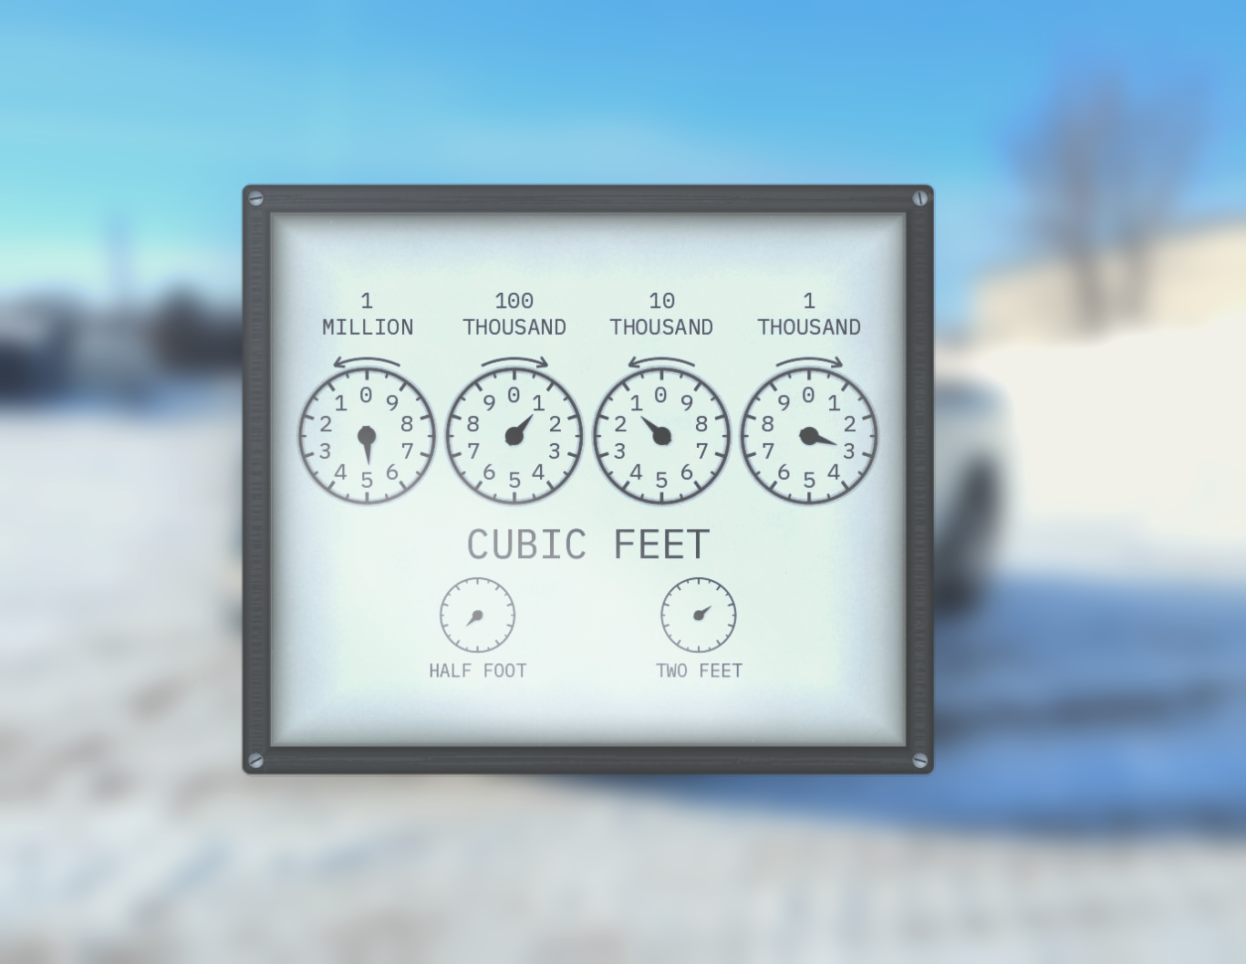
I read 511300,ft³
